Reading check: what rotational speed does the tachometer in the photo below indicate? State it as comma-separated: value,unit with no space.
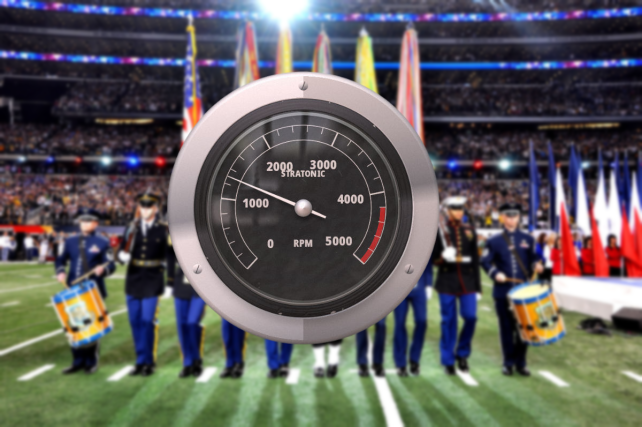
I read 1300,rpm
